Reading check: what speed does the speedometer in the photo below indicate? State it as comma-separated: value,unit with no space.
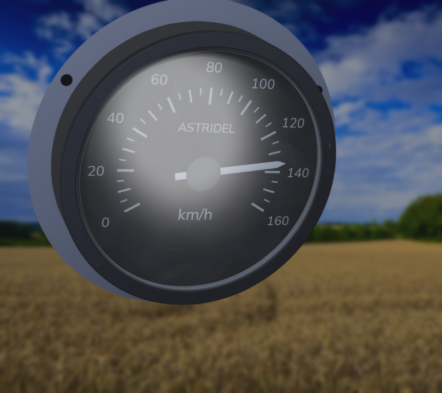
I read 135,km/h
